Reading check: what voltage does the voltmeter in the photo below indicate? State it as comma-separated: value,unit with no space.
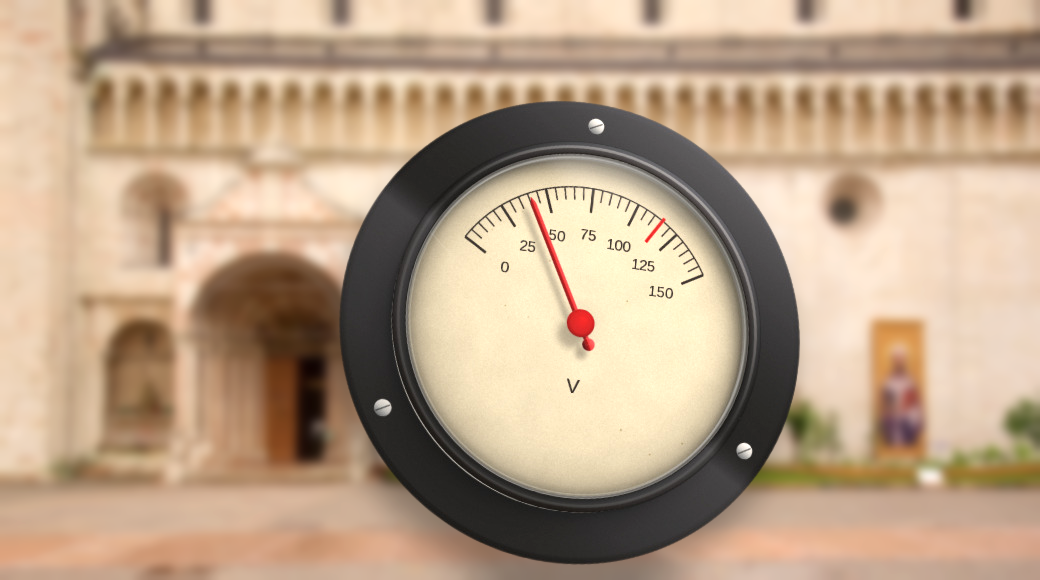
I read 40,V
